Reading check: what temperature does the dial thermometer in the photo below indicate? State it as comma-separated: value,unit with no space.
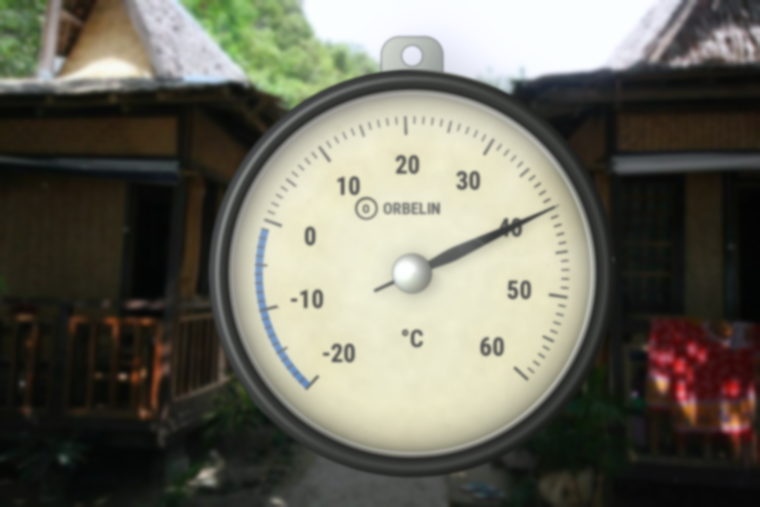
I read 40,°C
